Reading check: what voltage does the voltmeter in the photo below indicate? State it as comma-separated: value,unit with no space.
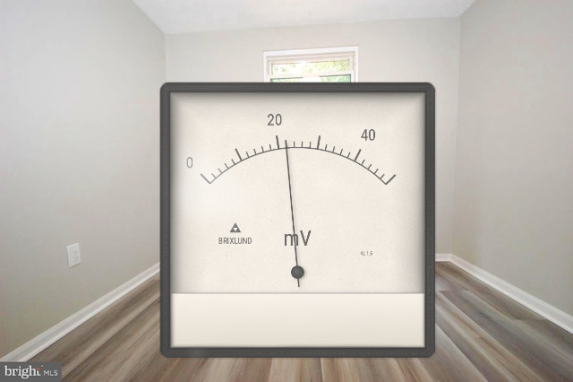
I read 22,mV
